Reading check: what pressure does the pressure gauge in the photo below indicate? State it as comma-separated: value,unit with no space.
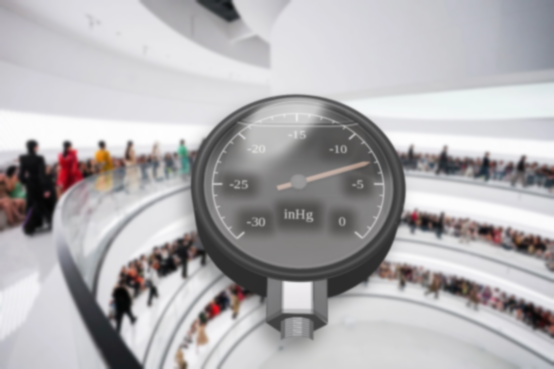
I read -7,inHg
